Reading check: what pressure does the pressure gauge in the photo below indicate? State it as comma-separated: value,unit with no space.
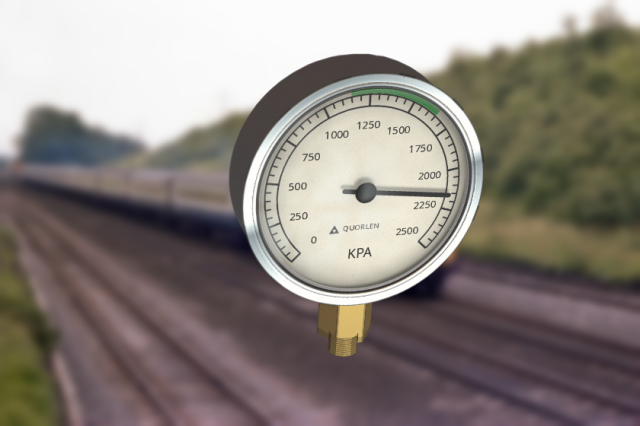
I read 2150,kPa
